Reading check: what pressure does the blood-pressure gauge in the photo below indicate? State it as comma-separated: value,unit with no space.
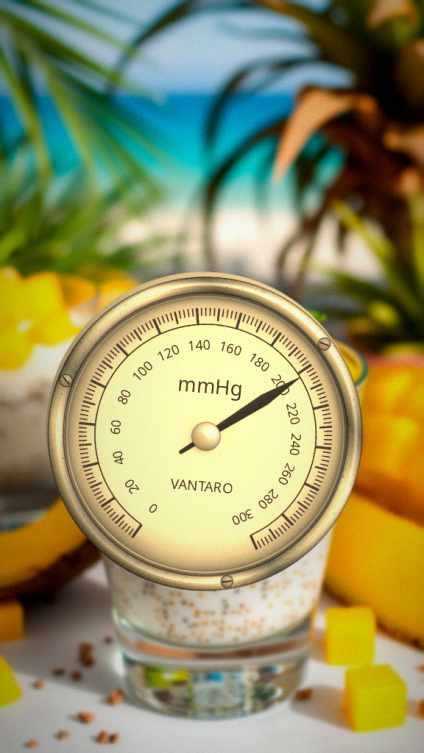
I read 202,mmHg
